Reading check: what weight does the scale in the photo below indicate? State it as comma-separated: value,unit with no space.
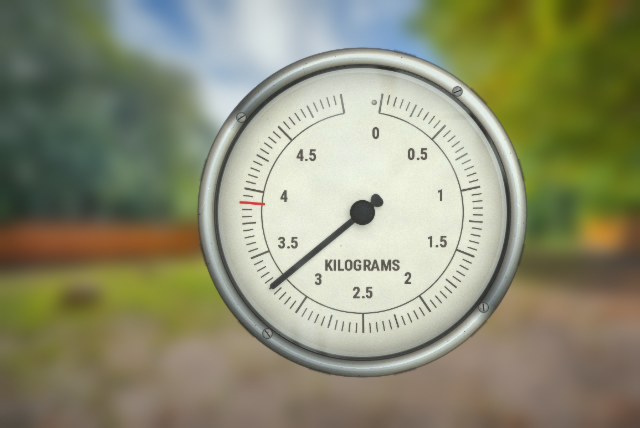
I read 3.25,kg
